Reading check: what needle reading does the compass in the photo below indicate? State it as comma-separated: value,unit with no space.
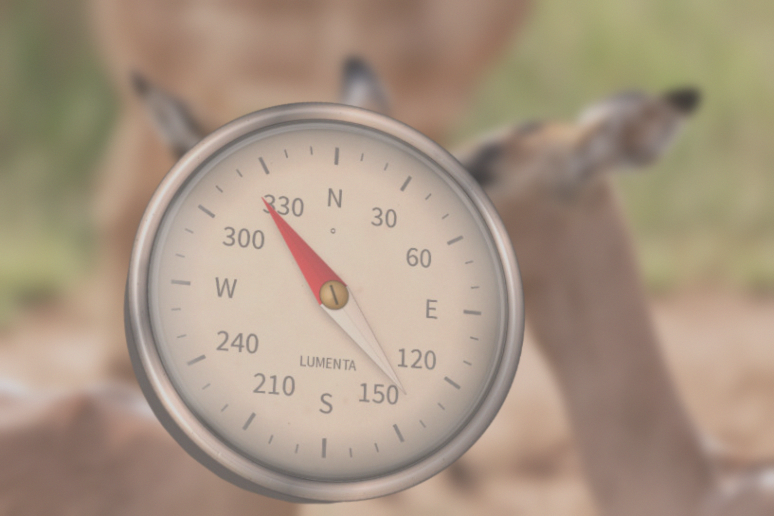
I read 320,°
